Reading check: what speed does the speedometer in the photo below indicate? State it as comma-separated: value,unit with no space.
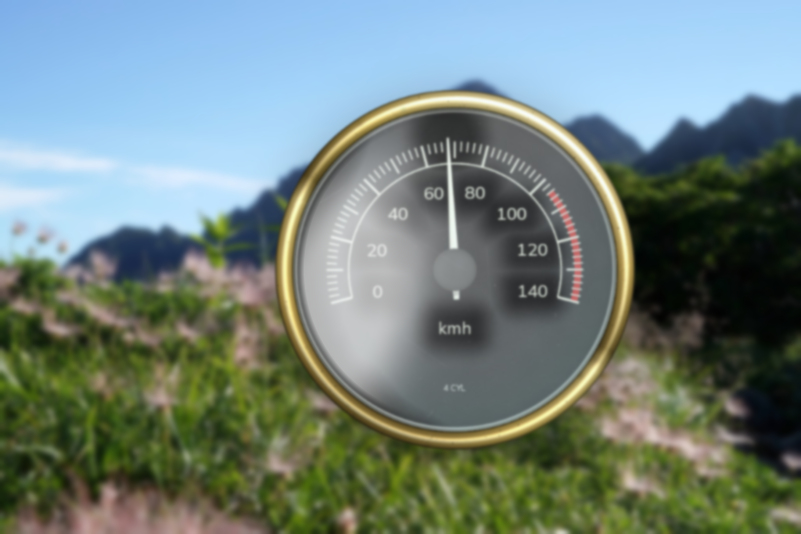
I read 68,km/h
